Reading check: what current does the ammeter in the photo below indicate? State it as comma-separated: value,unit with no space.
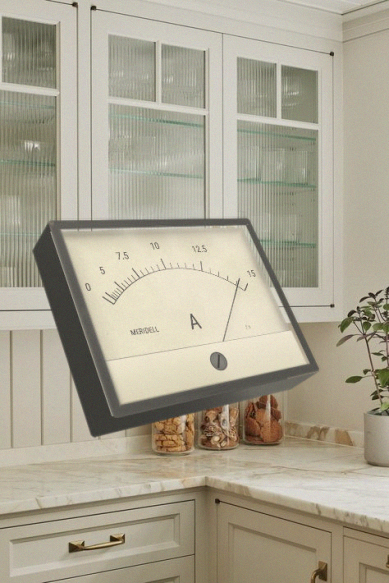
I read 14.5,A
